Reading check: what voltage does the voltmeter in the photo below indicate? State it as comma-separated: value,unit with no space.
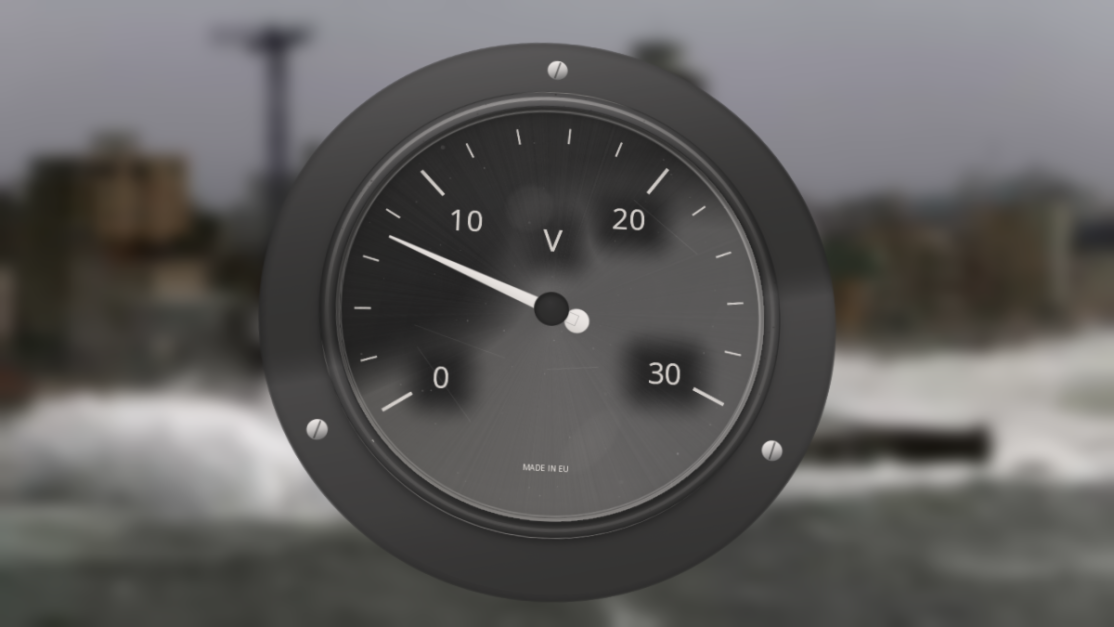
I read 7,V
